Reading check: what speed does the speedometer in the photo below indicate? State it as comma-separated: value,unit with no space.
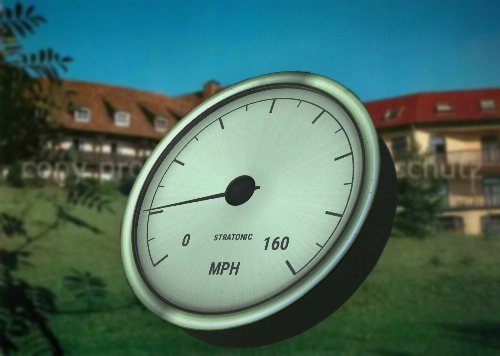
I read 20,mph
